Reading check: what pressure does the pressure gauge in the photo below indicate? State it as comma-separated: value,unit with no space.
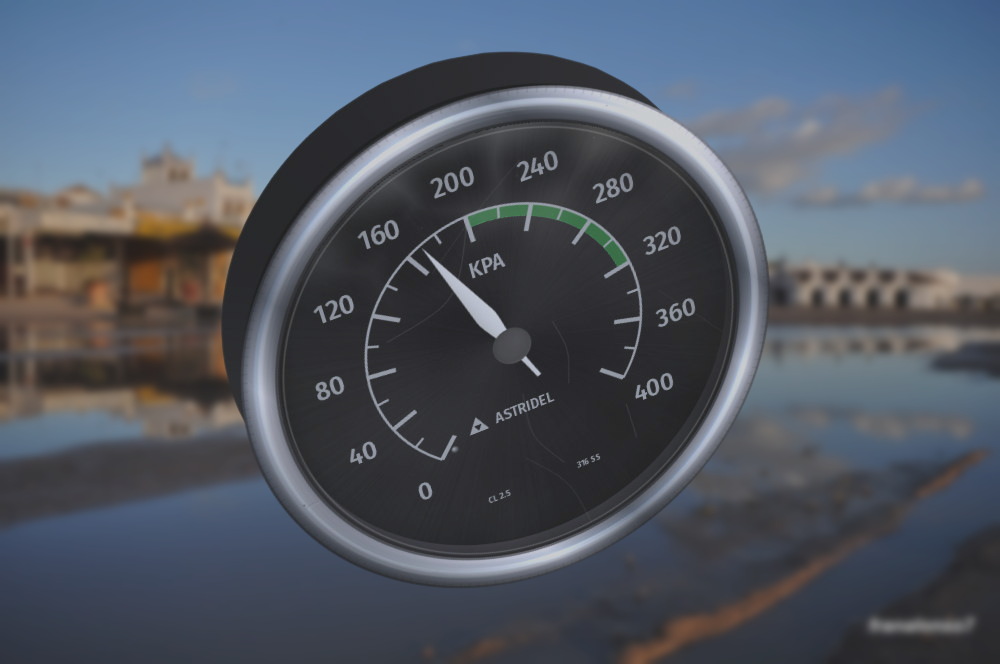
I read 170,kPa
